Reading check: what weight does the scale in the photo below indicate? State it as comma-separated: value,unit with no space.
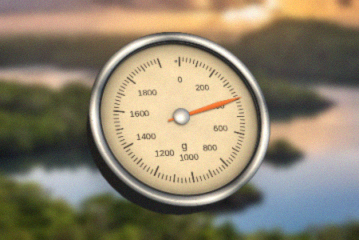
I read 400,g
